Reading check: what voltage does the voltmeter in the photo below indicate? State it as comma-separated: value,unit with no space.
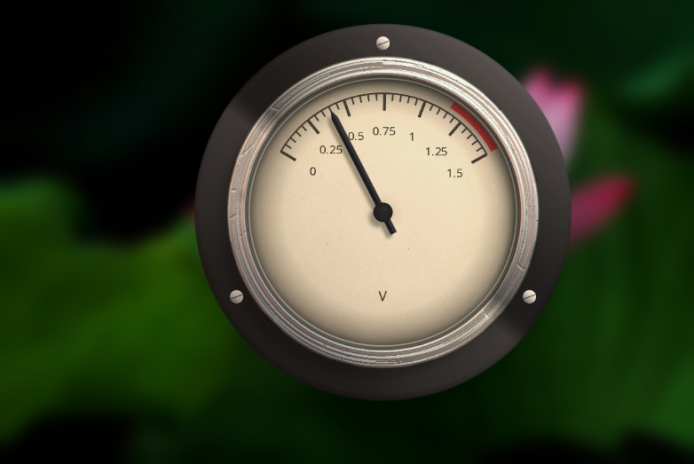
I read 0.4,V
